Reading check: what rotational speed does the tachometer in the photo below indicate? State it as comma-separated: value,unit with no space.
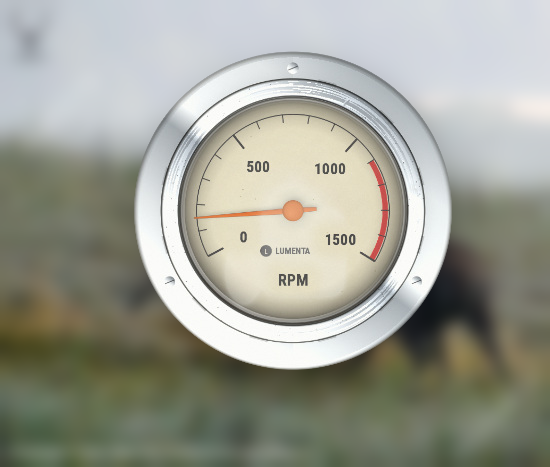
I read 150,rpm
